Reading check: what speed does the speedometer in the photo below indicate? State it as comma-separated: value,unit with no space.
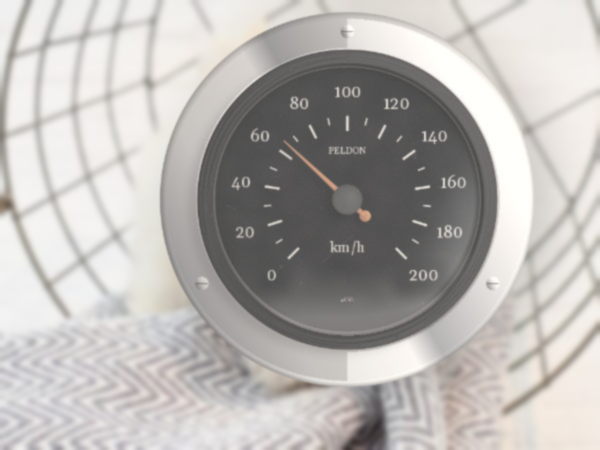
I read 65,km/h
